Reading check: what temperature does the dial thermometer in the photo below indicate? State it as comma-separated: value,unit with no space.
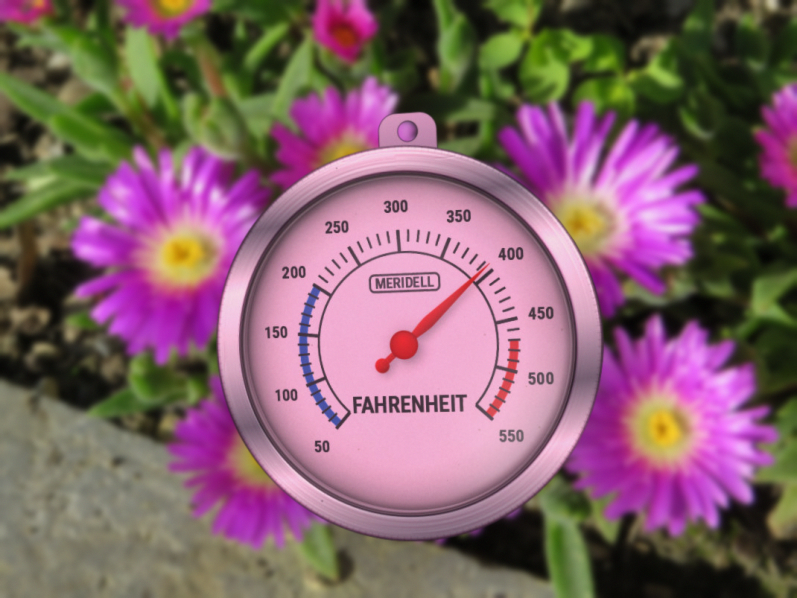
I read 395,°F
